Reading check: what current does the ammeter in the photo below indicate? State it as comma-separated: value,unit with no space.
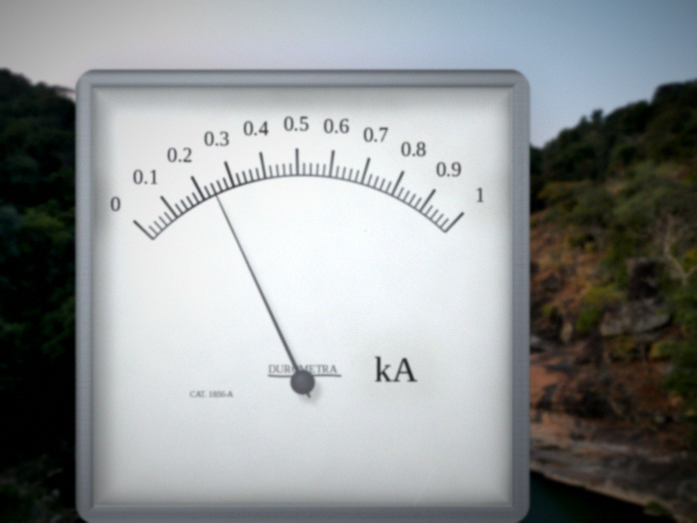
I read 0.24,kA
